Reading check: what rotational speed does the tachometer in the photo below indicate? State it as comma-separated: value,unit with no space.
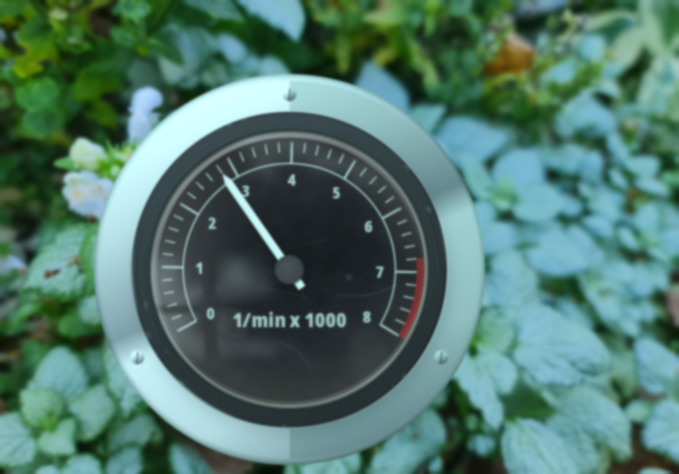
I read 2800,rpm
